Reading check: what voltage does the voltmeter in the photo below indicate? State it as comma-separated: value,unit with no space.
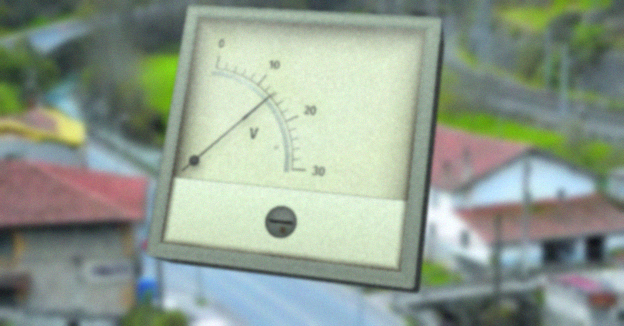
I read 14,V
